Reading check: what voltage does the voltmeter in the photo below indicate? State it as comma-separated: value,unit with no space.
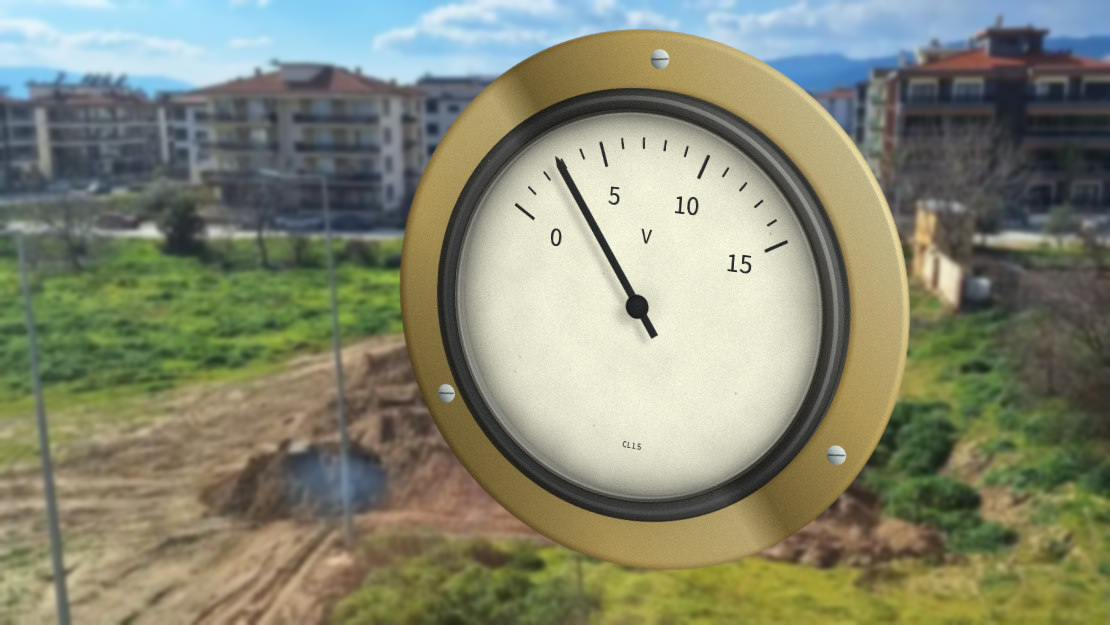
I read 3,V
